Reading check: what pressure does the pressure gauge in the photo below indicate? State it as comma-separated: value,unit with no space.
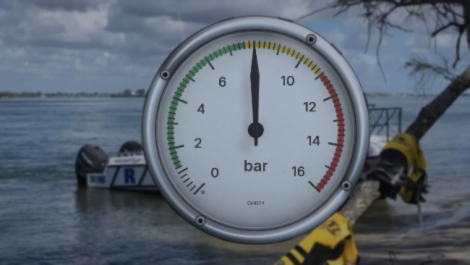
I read 8,bar
